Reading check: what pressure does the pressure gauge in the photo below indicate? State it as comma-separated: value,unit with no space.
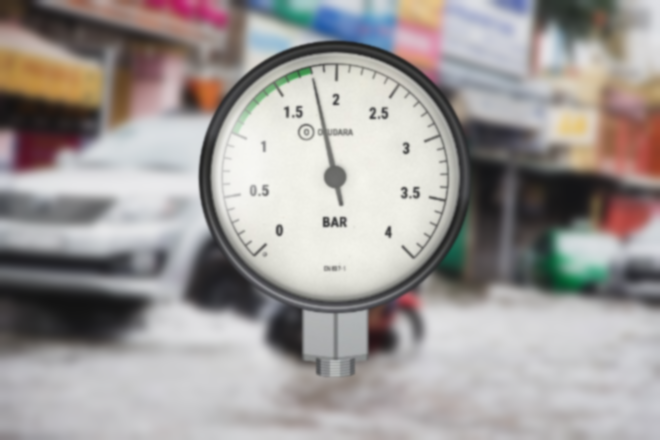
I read 1.8,bar
